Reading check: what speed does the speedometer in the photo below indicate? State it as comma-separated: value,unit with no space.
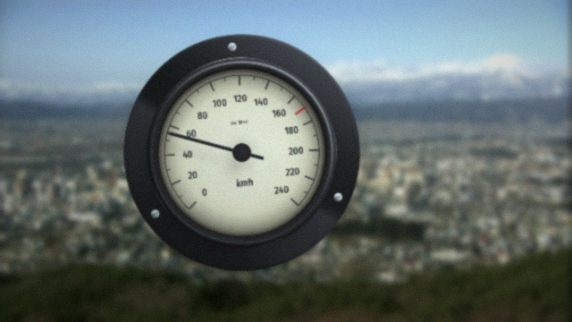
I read 55,km/h
